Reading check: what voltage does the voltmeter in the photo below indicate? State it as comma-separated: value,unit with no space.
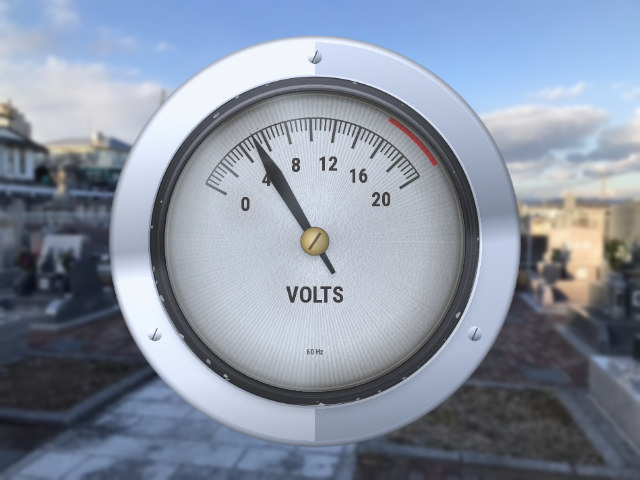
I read 5.2,V
